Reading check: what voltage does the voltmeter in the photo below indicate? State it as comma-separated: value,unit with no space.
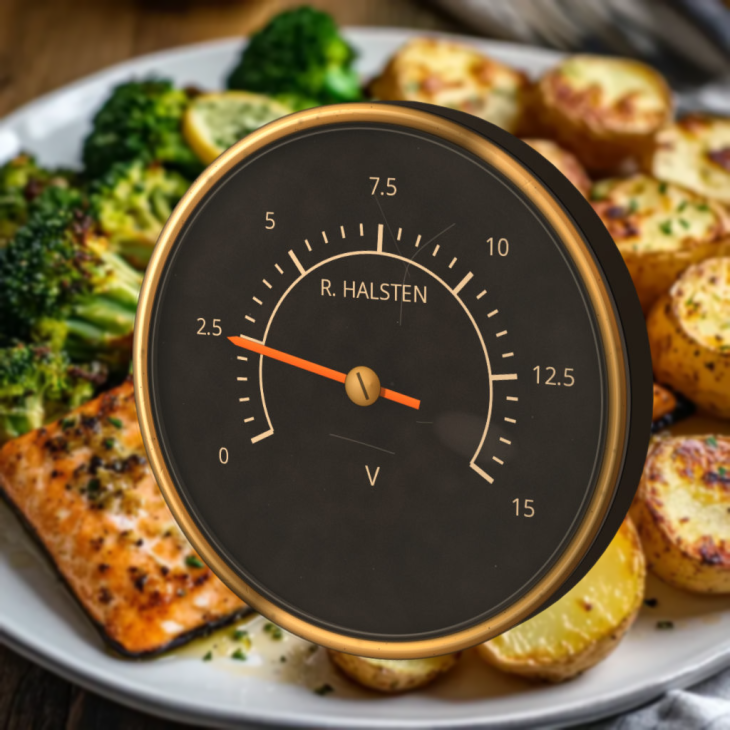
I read 2.5,V
